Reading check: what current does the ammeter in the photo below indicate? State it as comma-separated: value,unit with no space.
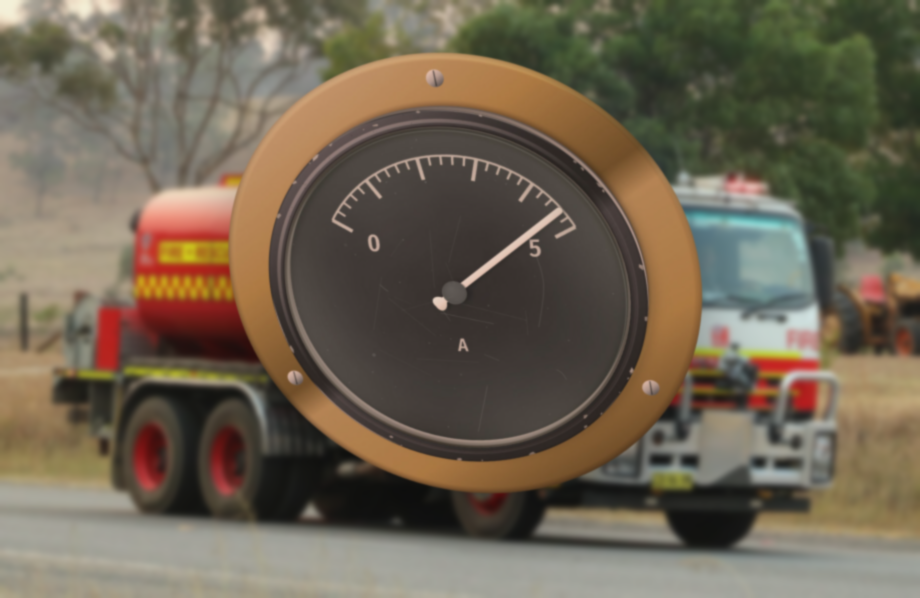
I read 4.6,A
